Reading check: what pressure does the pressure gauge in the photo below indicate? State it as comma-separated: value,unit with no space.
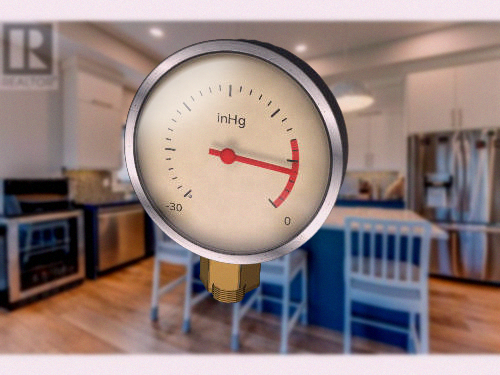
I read -4,inHg
